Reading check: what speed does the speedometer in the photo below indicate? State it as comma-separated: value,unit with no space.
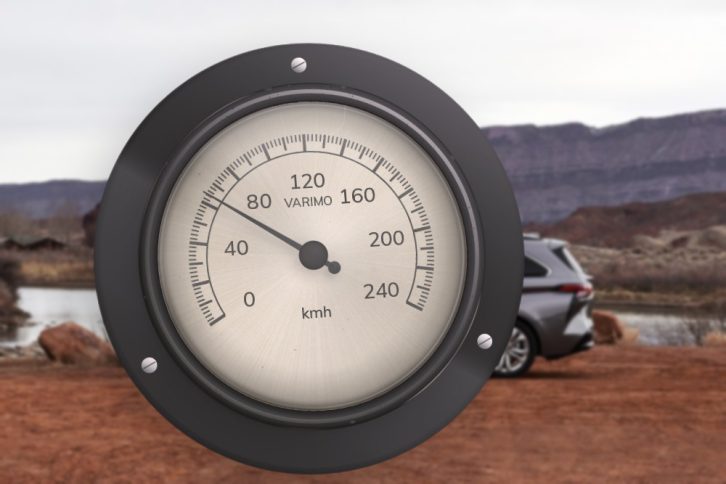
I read 64,km/h
